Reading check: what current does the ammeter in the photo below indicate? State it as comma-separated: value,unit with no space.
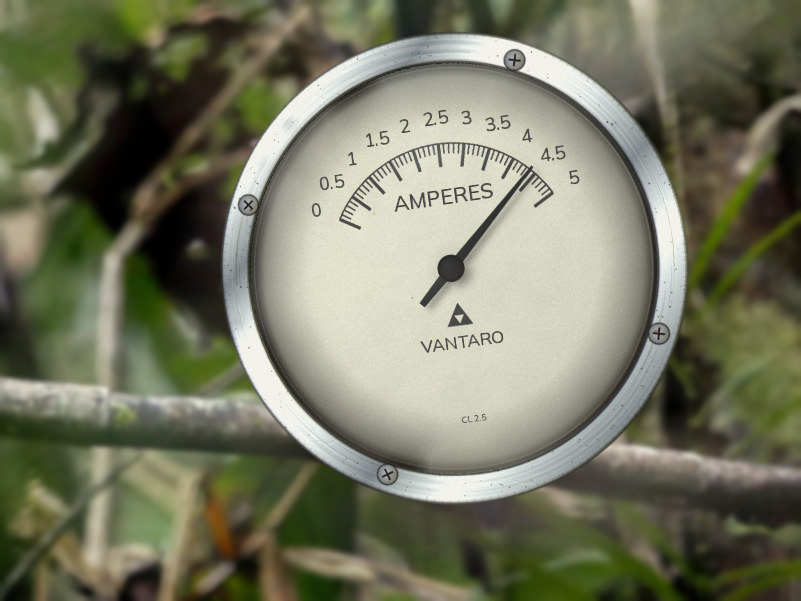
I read 4.4,A
